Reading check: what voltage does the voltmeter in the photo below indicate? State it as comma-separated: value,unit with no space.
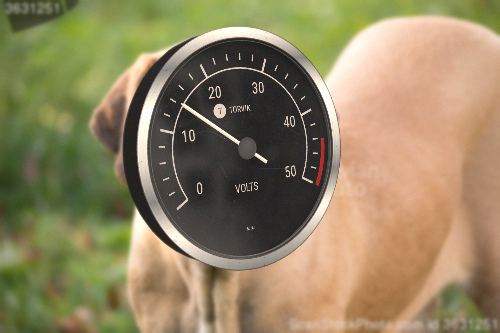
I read 14,V
